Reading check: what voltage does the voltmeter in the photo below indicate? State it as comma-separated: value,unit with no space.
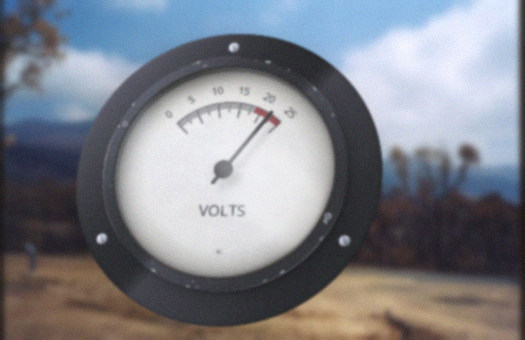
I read 22.5,V
